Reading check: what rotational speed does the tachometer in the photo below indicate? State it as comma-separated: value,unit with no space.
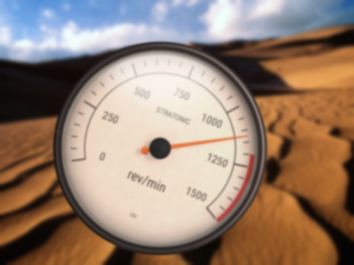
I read 1125,rpm
